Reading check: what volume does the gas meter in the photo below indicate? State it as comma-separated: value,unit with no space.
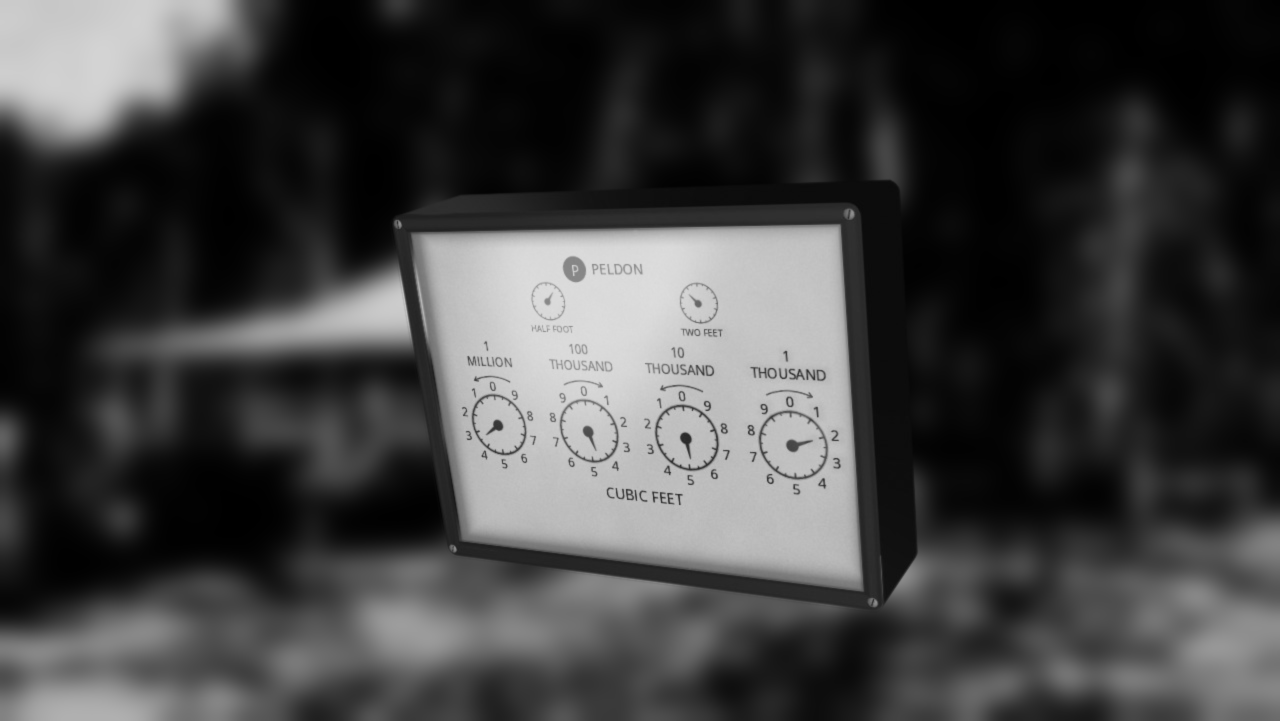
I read 345200,ft³
